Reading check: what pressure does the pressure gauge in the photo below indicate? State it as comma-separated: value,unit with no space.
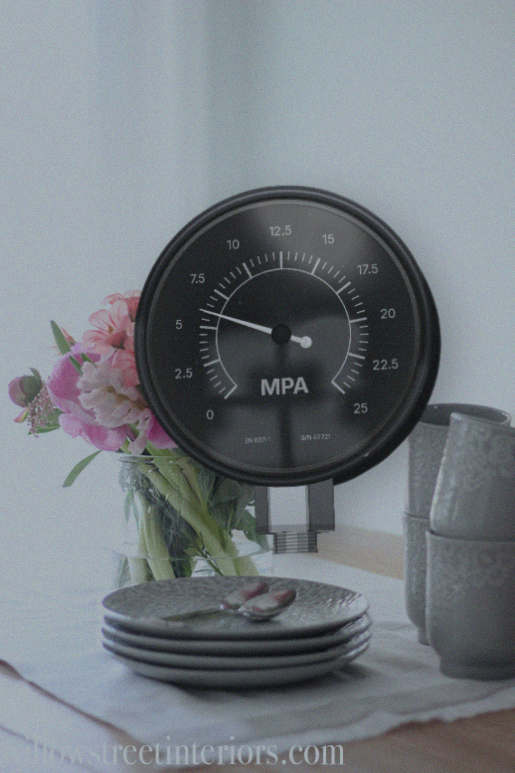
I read 6,MPa
